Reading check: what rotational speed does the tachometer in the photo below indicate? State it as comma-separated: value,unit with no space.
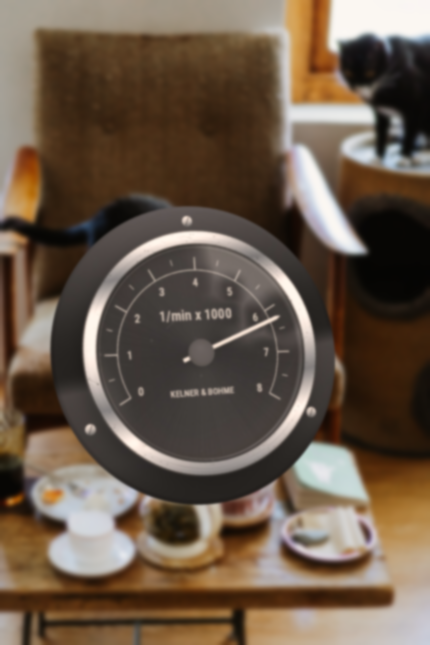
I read 6250,rpm
